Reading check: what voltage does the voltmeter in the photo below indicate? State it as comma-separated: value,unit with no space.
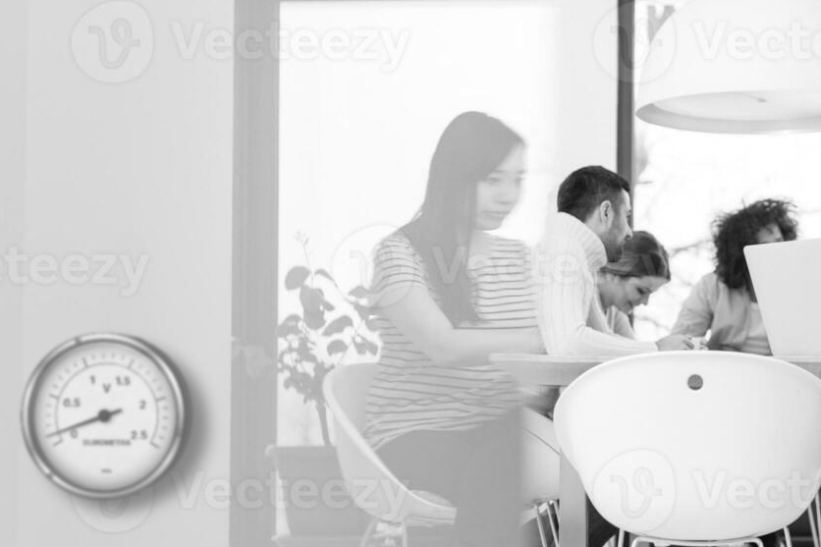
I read 0.1,V
